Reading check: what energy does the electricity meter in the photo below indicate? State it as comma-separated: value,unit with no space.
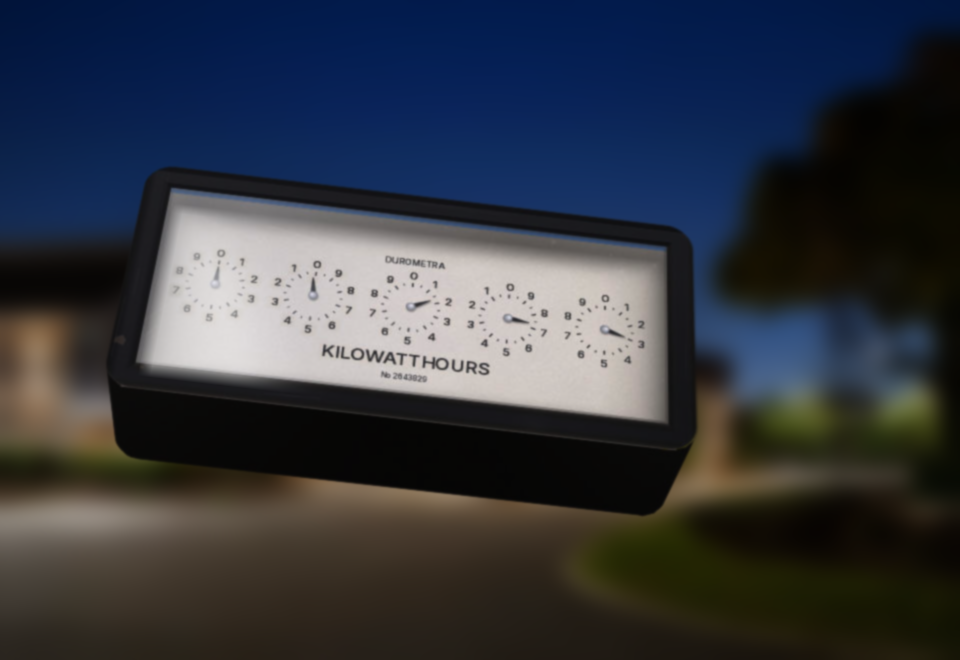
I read 173,kWh
